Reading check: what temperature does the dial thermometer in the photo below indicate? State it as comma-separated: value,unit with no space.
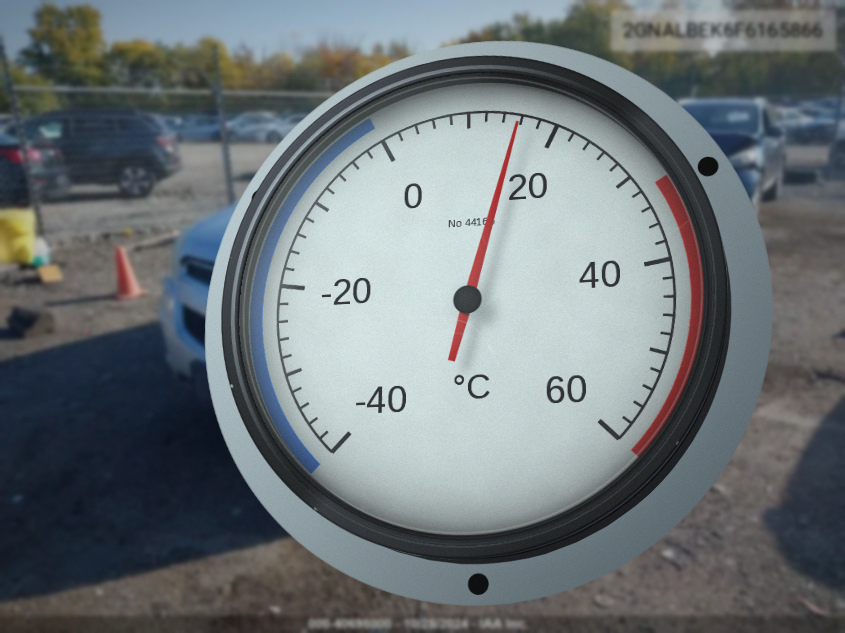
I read 16,°C
